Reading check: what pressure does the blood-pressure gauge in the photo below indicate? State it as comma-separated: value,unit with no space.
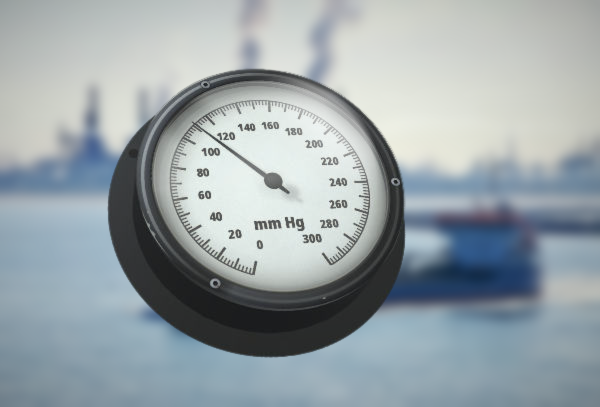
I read 110,mmHg
